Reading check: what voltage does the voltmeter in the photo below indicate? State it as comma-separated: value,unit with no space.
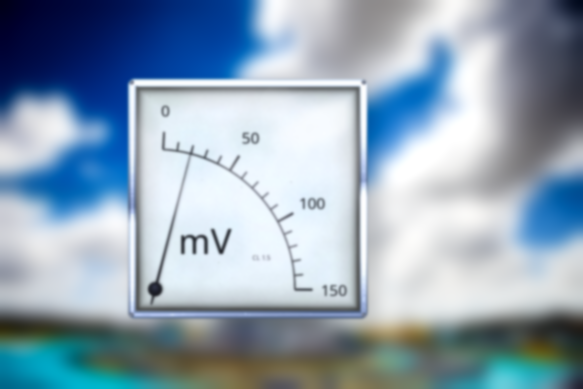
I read 20,mV
